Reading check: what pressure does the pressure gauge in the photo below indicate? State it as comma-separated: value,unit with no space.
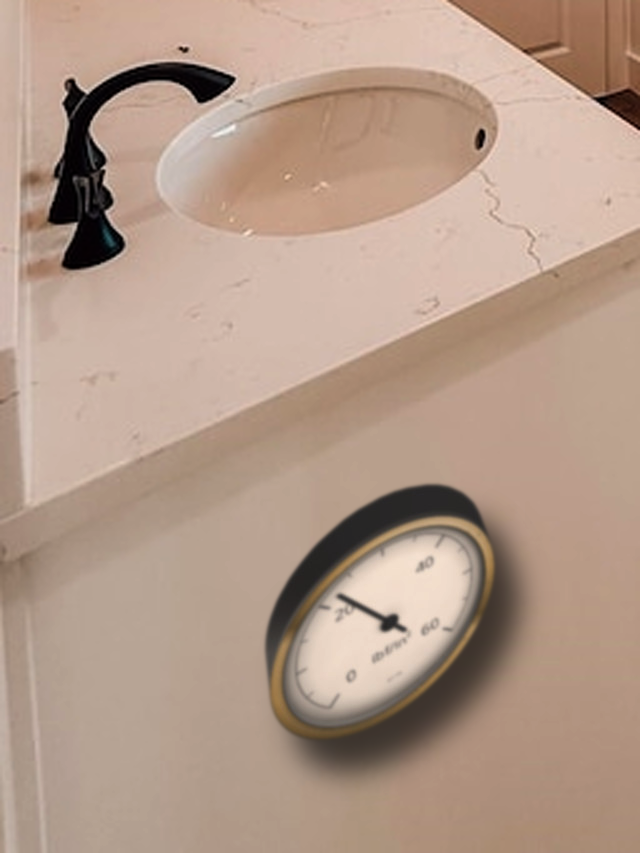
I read 22.5,psi
